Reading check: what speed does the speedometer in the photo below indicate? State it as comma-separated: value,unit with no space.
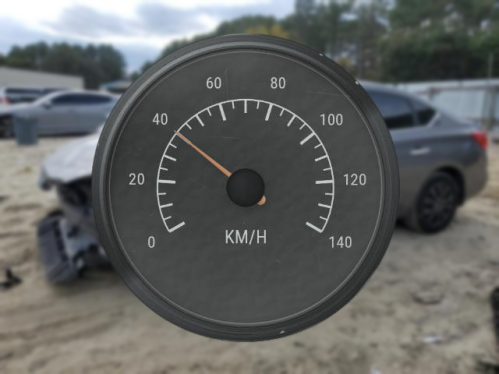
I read 40,km/h
